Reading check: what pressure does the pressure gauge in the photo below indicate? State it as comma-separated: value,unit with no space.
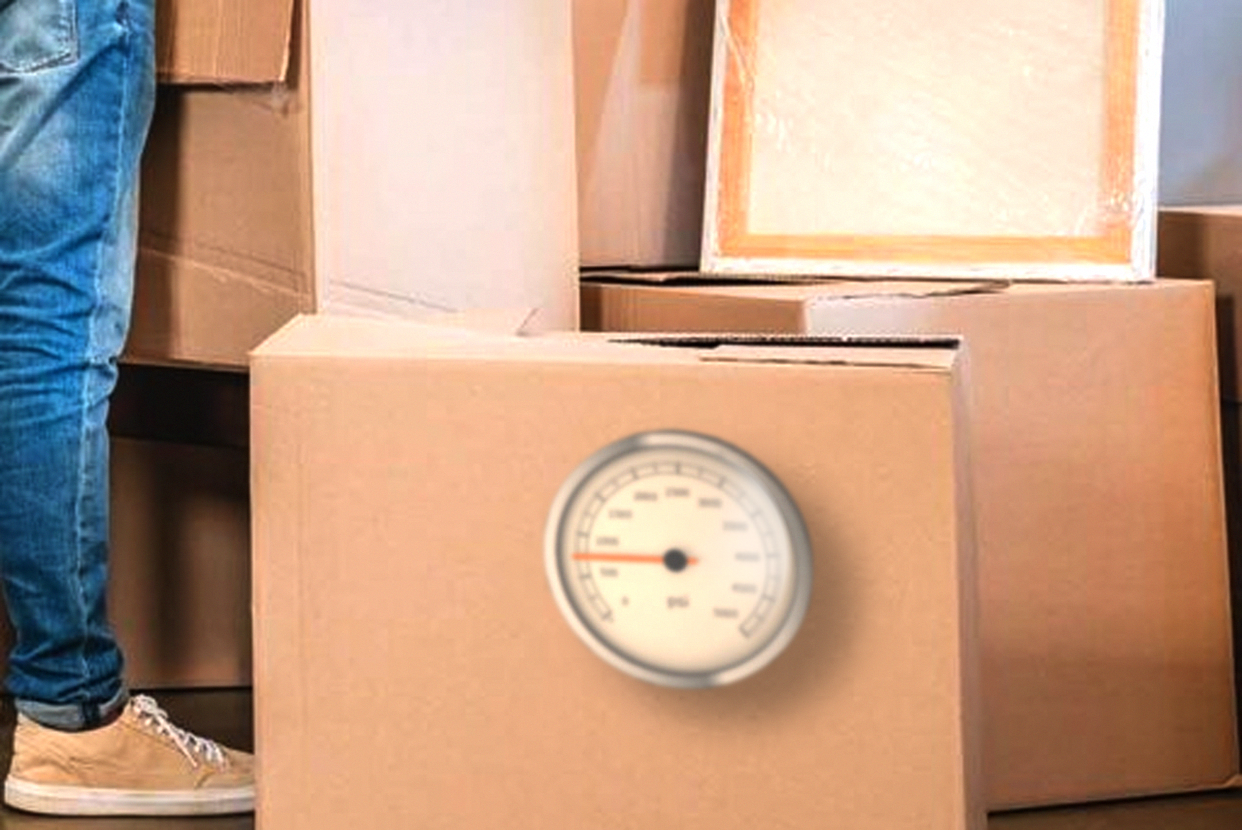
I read 750,psi
